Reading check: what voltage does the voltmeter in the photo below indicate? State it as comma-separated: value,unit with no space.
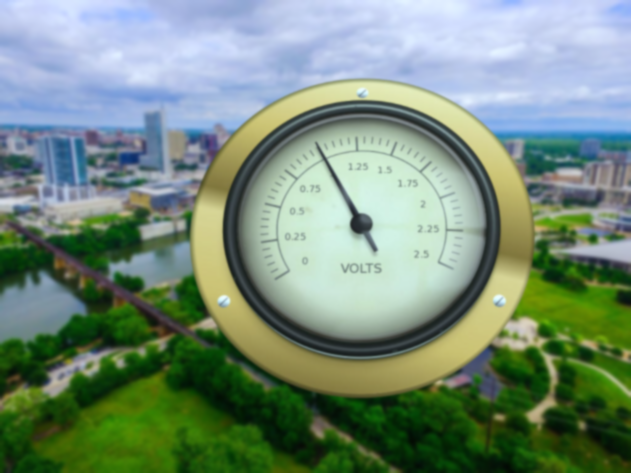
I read 1,V
